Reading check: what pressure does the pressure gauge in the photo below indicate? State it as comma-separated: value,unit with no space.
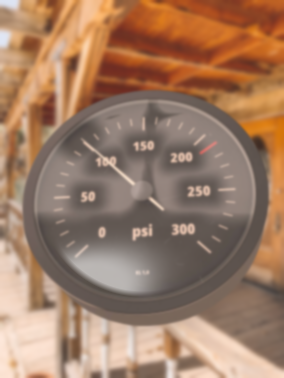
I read 100,psi
